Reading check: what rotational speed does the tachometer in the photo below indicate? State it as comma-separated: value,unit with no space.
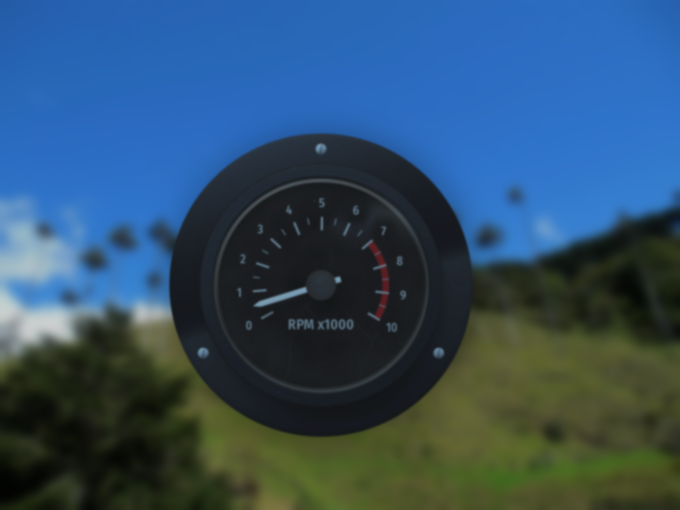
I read 500,rpm
